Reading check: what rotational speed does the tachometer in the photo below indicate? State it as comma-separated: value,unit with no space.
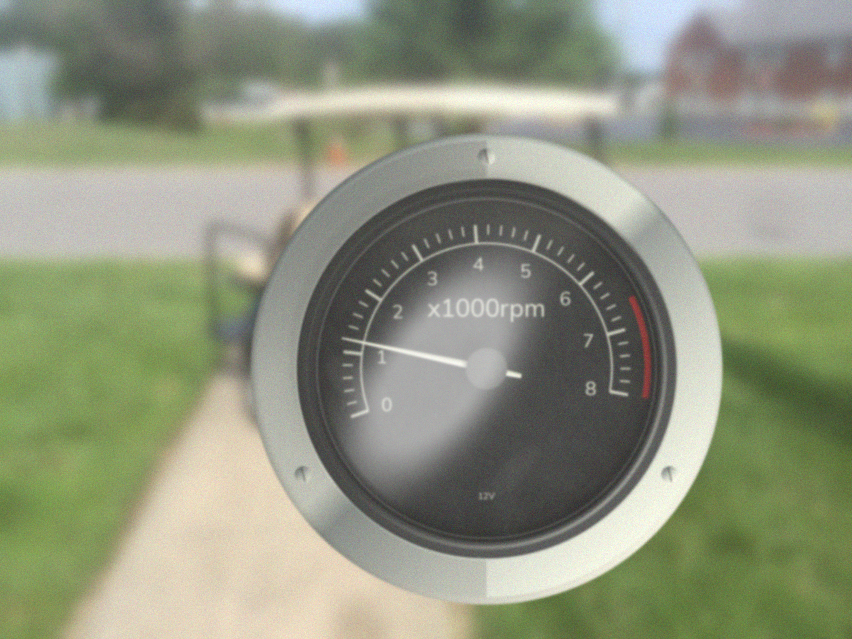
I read 1200,rpm
